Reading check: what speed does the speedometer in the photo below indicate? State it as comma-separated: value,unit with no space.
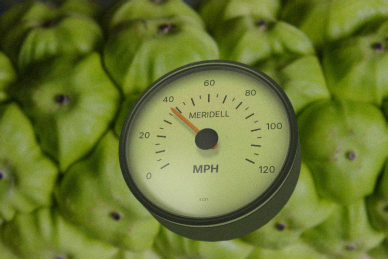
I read 37.5,mph
